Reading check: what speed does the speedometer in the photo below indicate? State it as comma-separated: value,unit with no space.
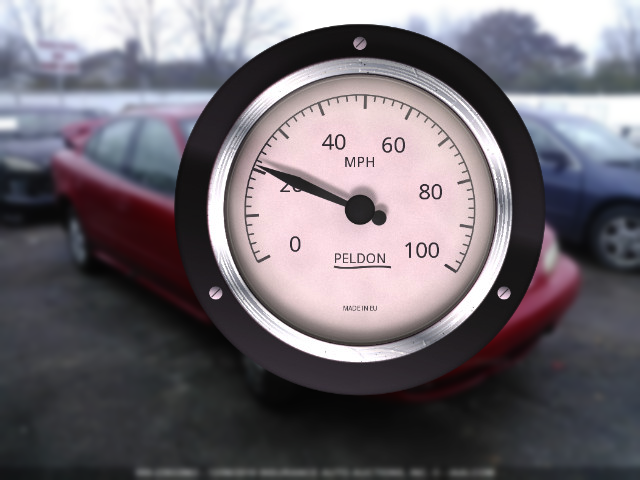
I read 21,mph
